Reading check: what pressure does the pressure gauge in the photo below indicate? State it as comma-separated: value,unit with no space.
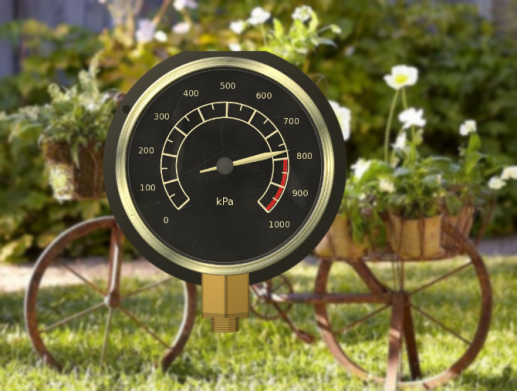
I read 775,kPa
